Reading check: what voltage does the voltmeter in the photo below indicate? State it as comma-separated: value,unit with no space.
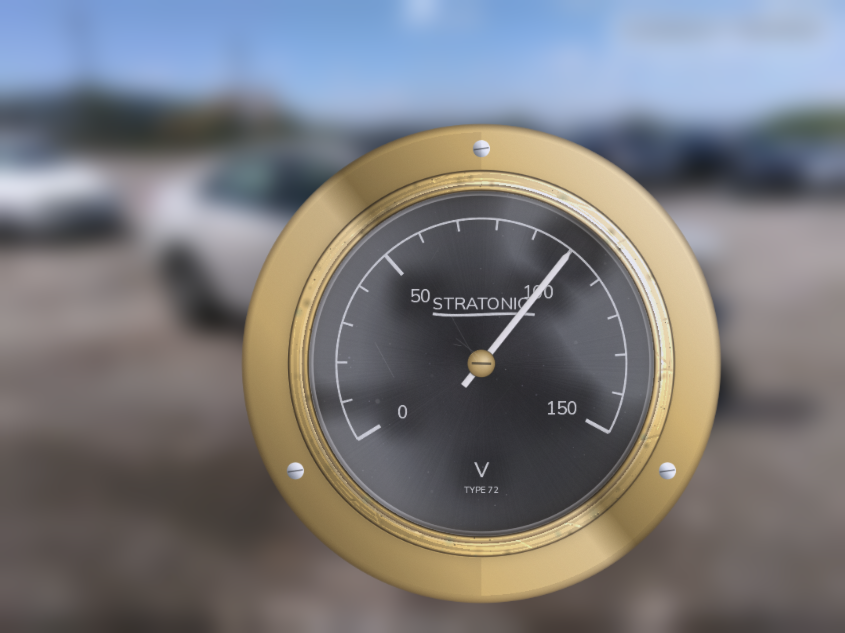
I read 100,V
